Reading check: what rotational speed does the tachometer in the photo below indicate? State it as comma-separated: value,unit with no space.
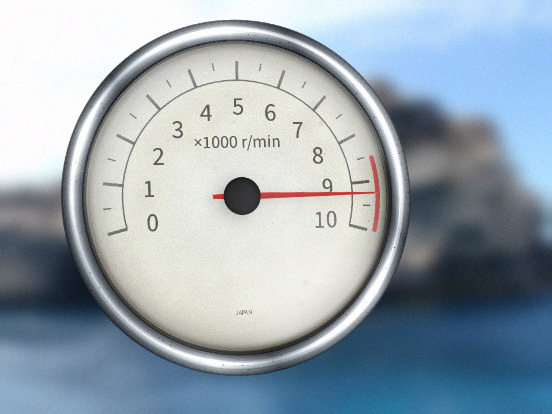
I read 9250,rpm
